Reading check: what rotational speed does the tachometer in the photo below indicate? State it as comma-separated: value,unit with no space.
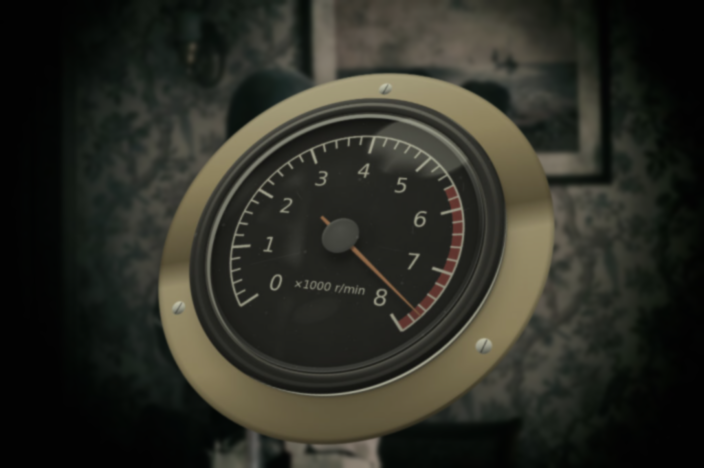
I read 7700,rpm
